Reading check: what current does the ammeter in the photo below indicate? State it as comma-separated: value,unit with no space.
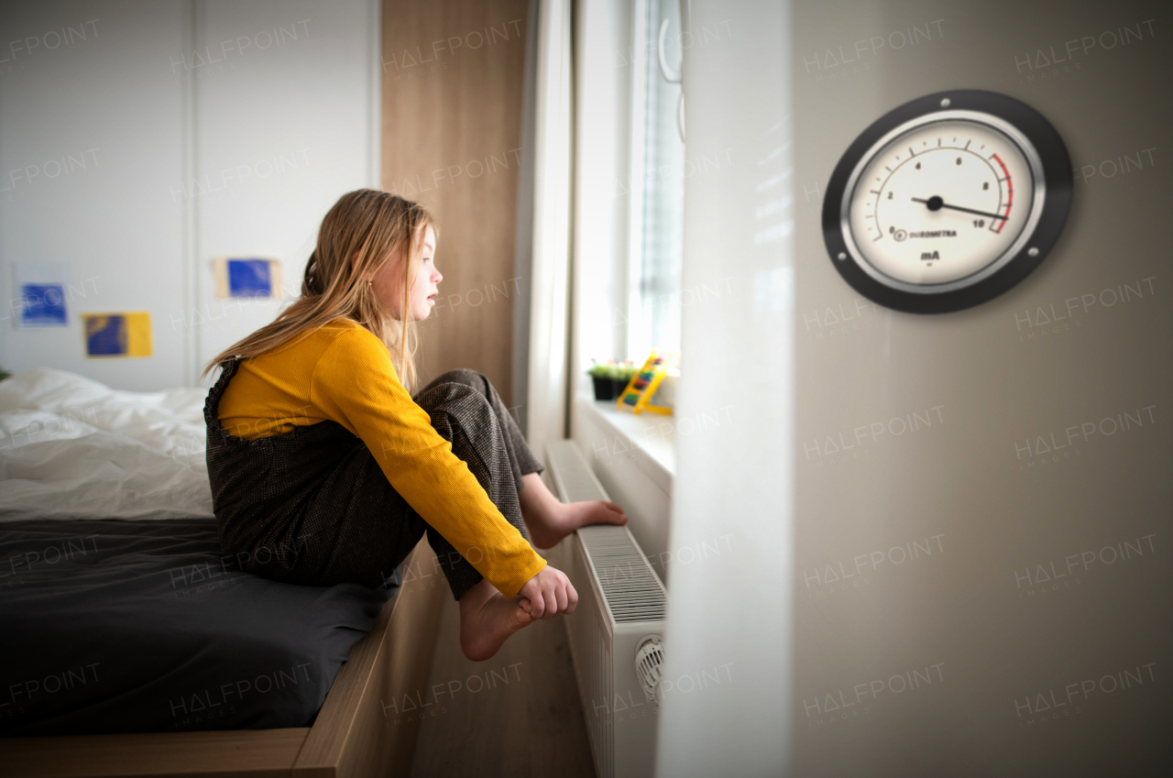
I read 9.5,mA
